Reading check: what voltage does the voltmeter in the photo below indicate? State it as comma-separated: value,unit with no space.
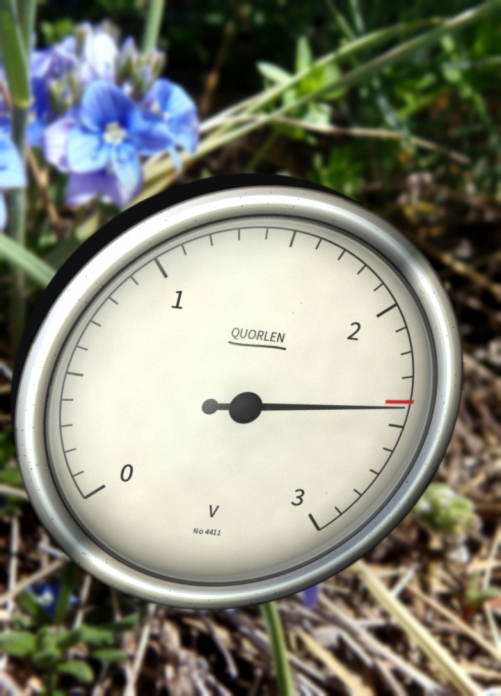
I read 2.4,V
